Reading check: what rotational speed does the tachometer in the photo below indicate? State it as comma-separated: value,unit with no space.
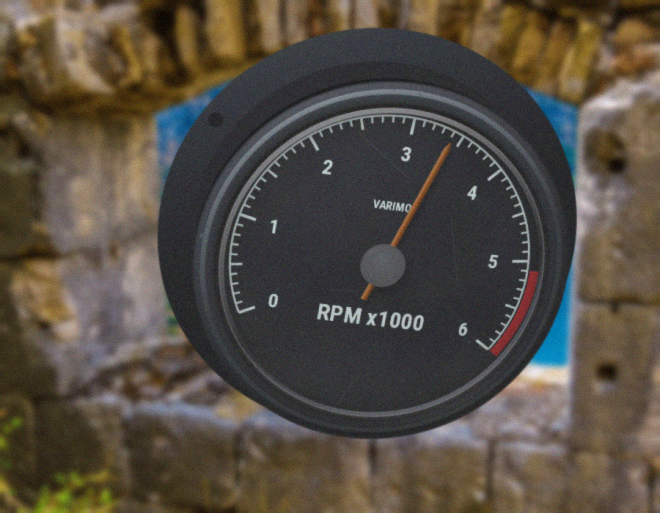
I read 3400,rpm
